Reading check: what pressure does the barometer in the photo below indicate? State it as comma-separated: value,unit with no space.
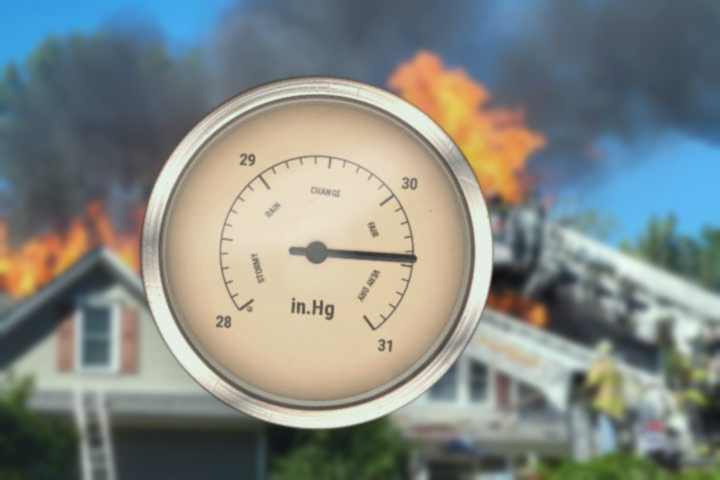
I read 30.45,inHg
